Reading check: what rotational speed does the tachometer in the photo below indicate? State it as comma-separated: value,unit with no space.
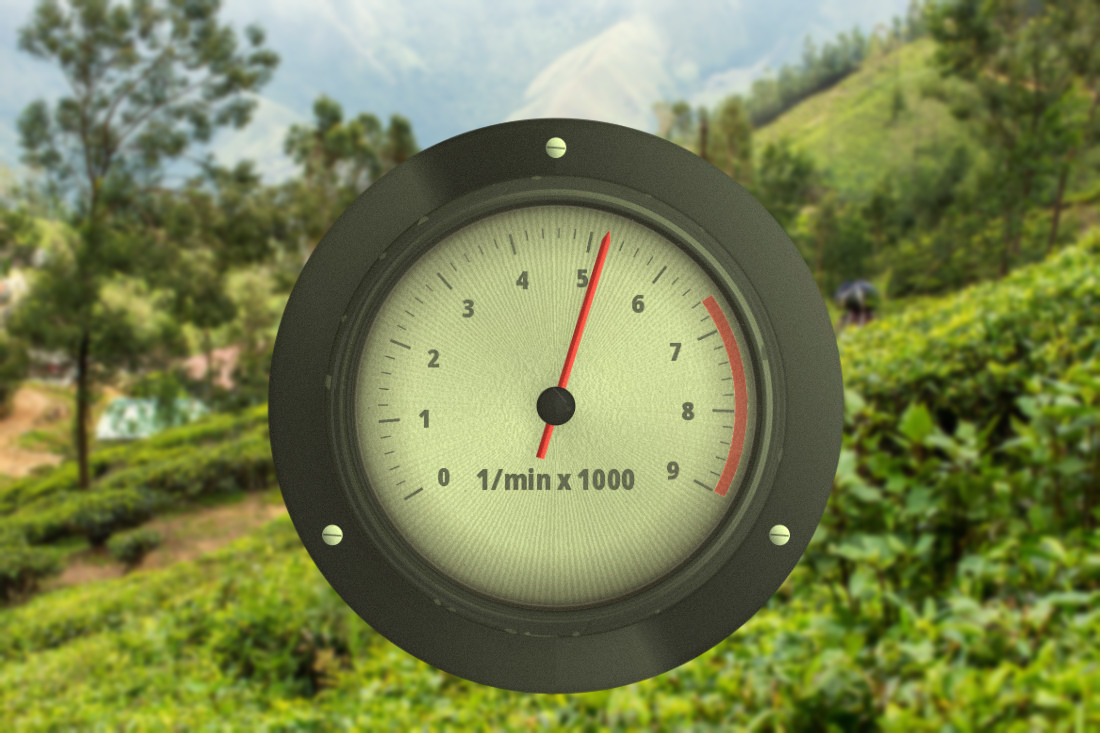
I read 5200,rpm
